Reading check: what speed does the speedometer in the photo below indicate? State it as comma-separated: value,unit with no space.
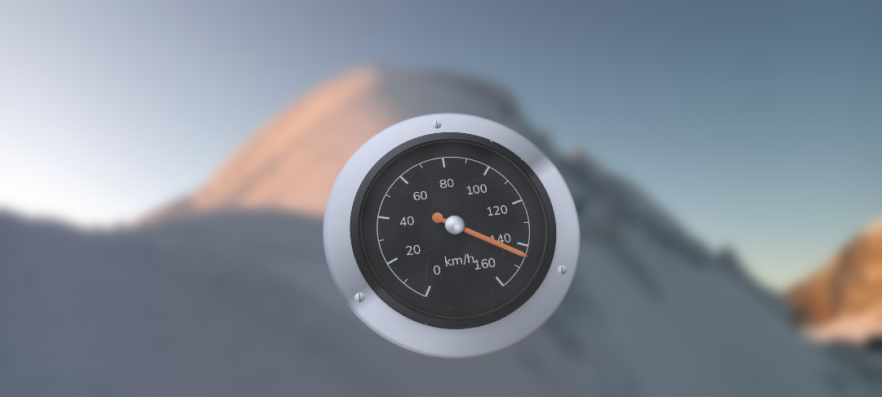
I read 145,km/h
